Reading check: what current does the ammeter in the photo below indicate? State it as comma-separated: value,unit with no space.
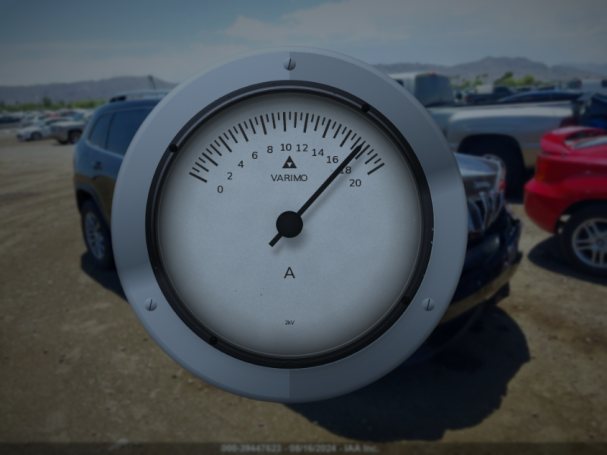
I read 17.5,A
